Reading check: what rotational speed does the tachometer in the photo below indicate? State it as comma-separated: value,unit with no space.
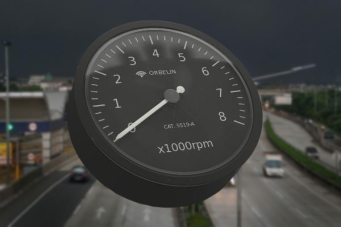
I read 0,rpm
